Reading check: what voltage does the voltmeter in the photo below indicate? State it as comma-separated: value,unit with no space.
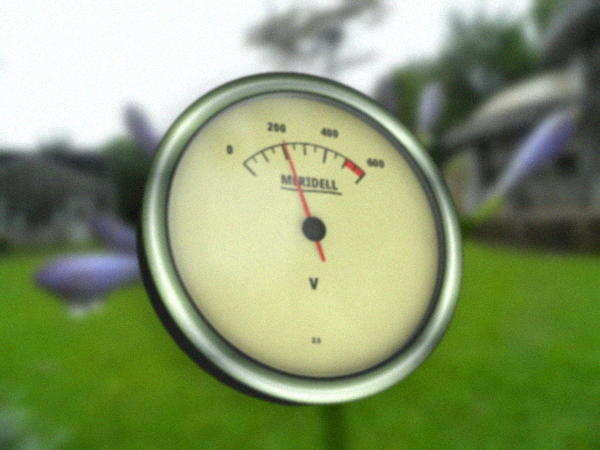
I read 200,V
